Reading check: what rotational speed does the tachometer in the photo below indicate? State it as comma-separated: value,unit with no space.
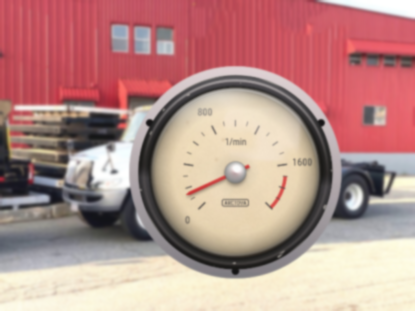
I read 150,rpm
